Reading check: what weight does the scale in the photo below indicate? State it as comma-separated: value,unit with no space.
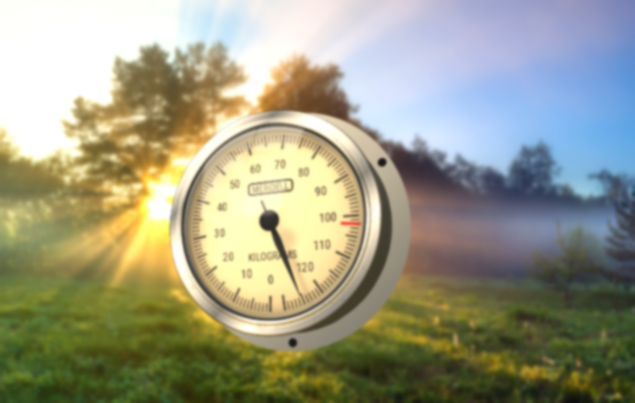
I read 125,kg
